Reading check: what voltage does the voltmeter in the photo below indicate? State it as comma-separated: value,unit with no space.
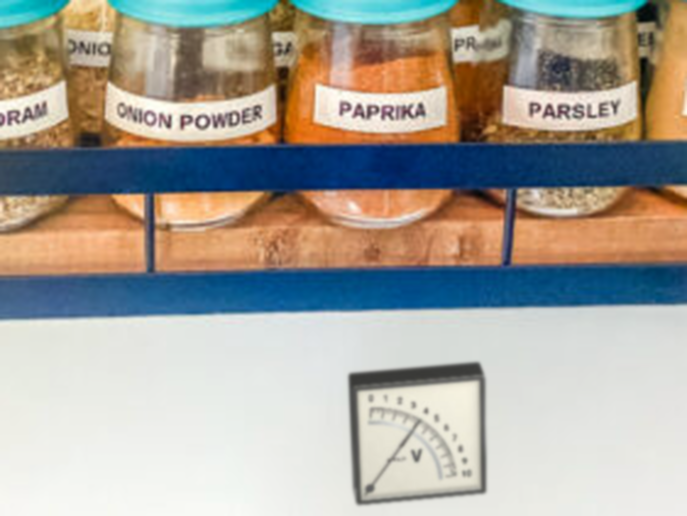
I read 4,V
